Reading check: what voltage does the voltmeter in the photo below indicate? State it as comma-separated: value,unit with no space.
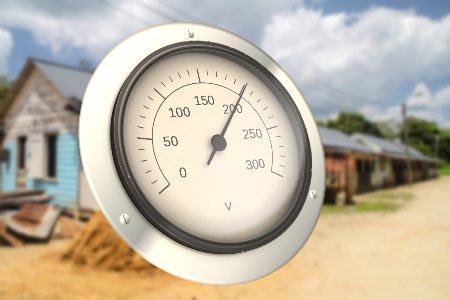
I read 200,V
